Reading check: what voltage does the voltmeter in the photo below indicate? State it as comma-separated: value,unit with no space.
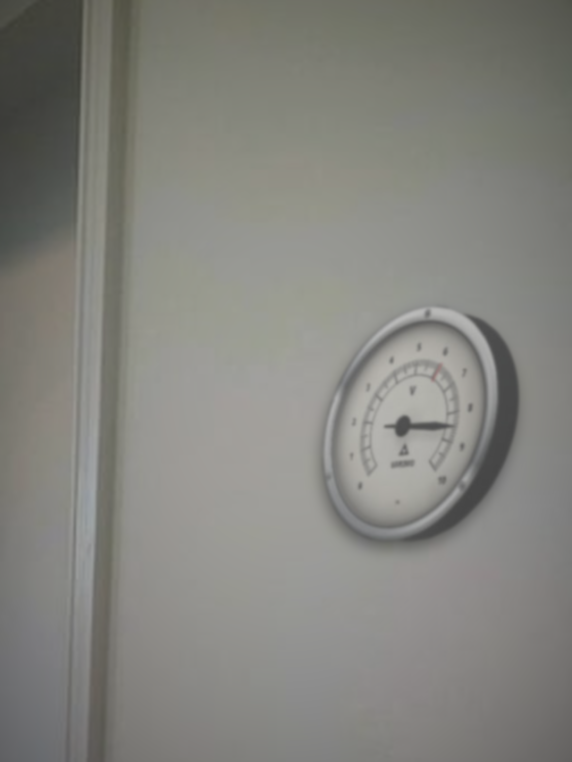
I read 8.5,V
